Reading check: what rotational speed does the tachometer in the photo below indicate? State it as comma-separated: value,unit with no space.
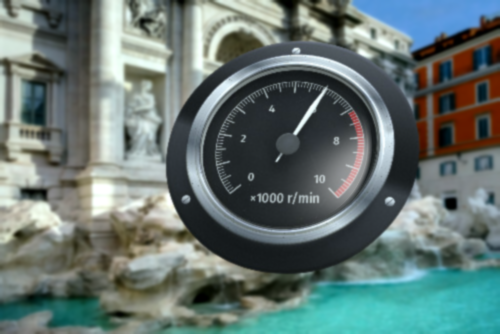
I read 6000,rpm
